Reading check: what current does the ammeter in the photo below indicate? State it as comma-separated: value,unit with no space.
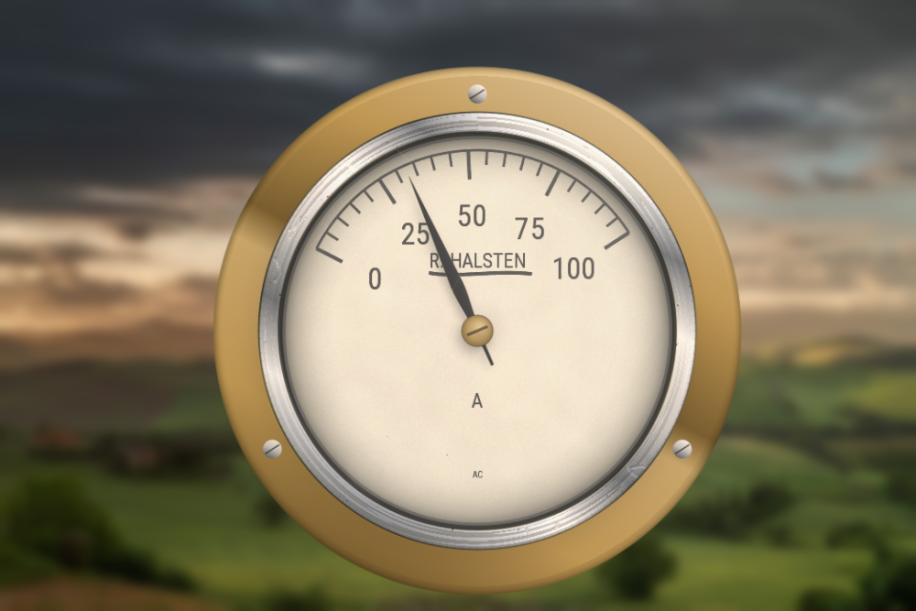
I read 32.5,A
